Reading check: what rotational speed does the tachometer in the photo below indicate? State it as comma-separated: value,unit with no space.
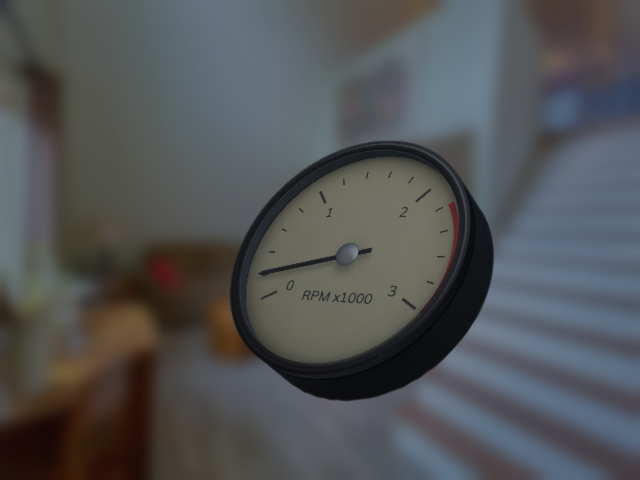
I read 200,rpm
